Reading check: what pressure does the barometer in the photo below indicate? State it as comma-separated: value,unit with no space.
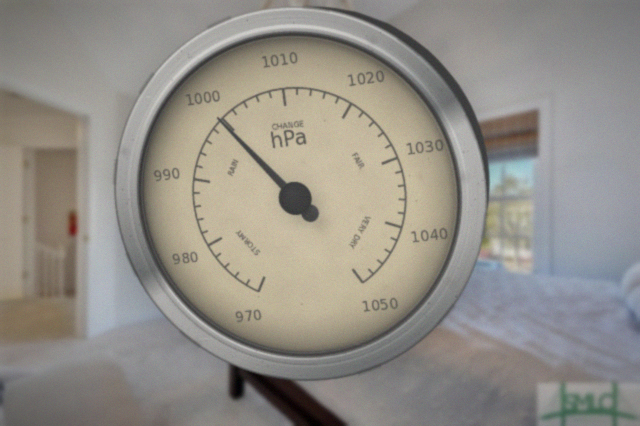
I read 1000,hPa
